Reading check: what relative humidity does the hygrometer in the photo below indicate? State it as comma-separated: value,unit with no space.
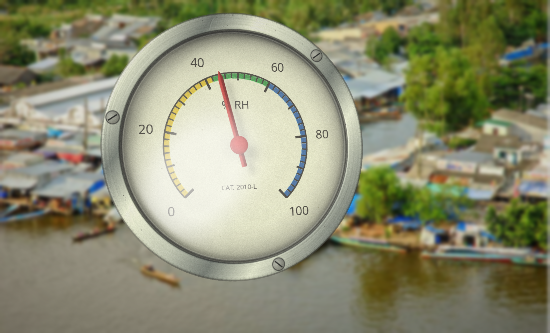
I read 44,%
